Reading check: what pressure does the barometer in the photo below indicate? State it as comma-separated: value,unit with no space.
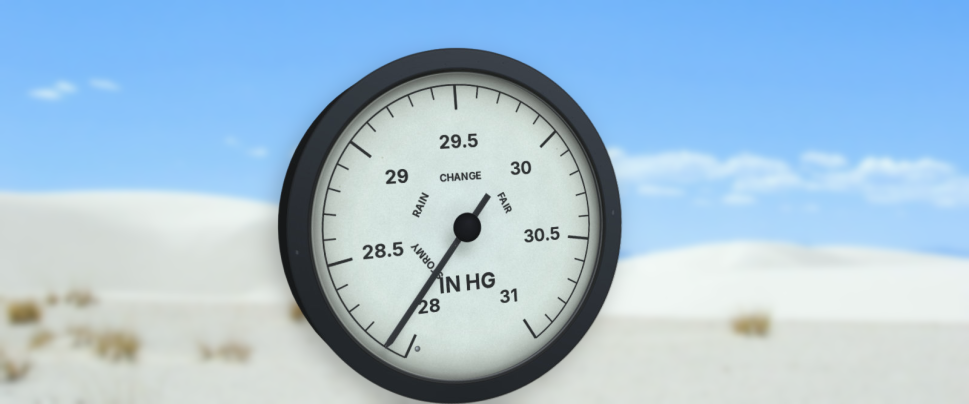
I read 28.1,inHg
